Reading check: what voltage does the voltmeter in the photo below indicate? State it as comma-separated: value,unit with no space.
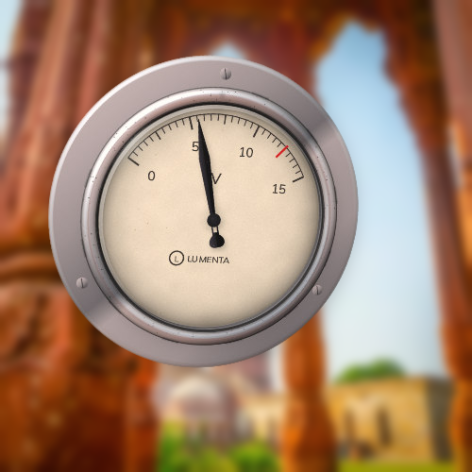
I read 5.5,V
